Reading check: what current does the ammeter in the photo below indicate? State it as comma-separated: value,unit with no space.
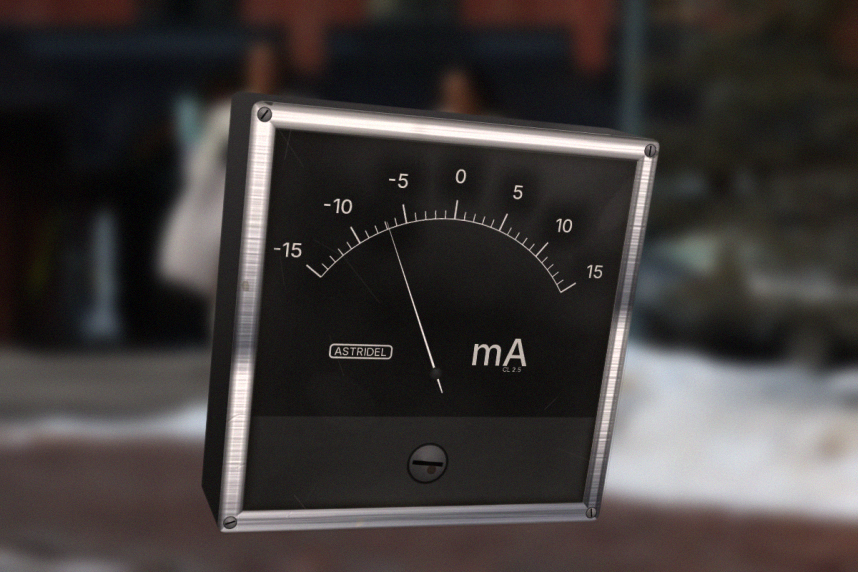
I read -7,mA
